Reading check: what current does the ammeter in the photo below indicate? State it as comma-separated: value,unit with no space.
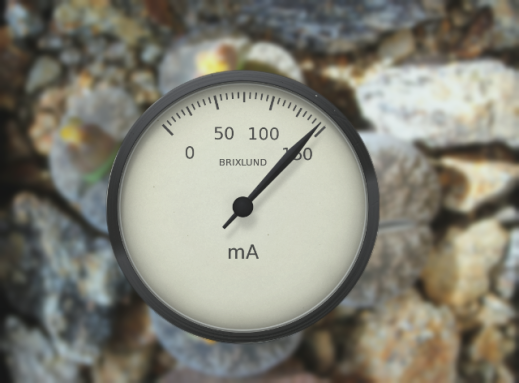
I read 145,mA
